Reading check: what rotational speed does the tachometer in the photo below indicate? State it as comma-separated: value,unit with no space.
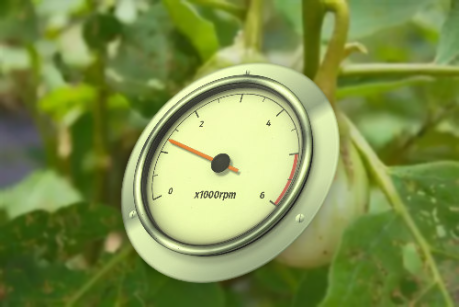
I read 1250,rpm
